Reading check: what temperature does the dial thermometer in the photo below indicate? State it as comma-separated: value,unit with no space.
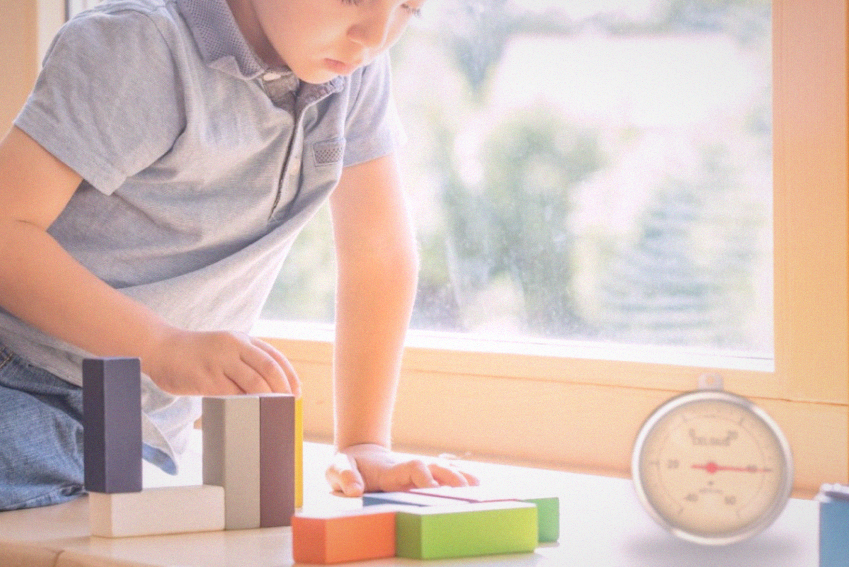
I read 40,°C
